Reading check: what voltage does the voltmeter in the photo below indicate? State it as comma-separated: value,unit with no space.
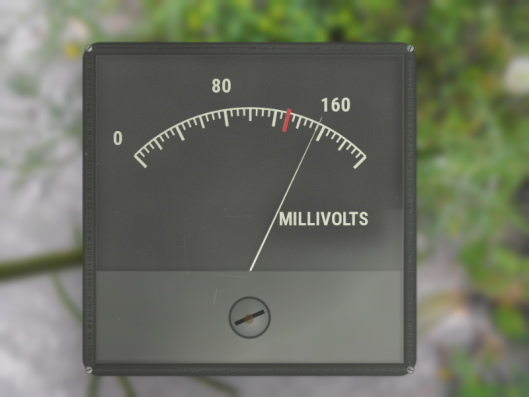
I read 155,mV
